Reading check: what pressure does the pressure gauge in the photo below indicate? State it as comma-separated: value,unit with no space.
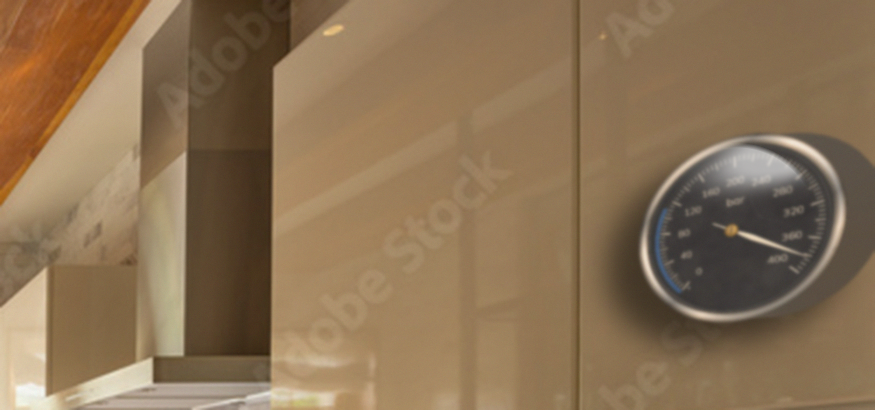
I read 380,bar
